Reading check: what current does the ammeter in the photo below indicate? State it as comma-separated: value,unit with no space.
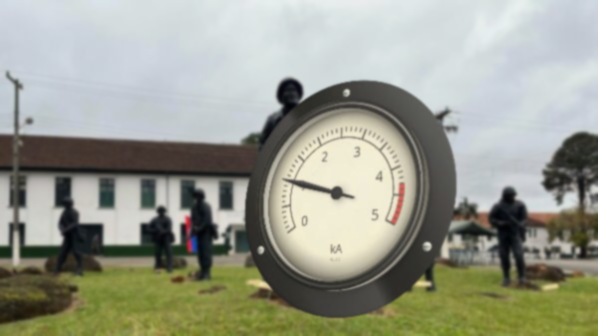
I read 1,kA
